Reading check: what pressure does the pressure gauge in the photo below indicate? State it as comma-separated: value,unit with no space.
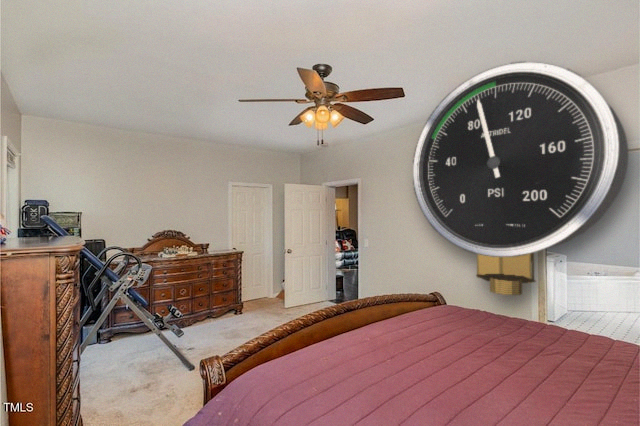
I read 90,psi
